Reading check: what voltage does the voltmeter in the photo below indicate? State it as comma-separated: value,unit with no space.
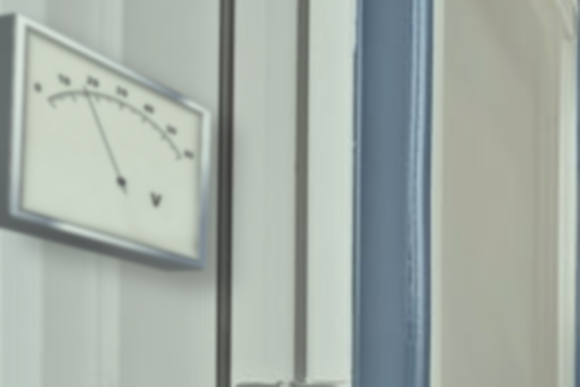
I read 15,V
